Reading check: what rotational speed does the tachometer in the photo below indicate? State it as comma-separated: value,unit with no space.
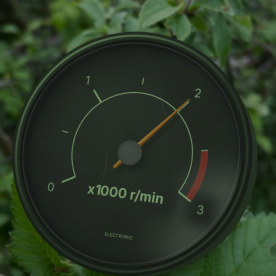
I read 2000,rpm
